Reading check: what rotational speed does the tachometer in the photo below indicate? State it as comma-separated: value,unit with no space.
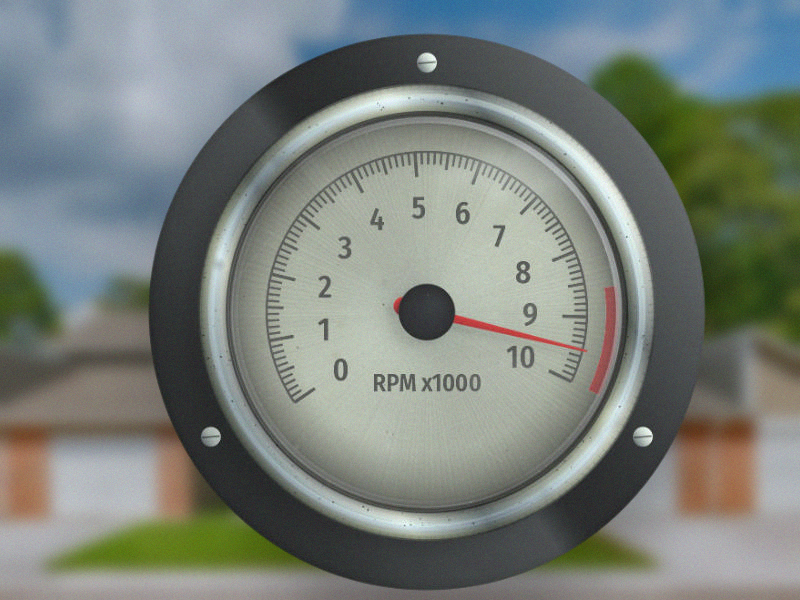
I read 9500,rpm
